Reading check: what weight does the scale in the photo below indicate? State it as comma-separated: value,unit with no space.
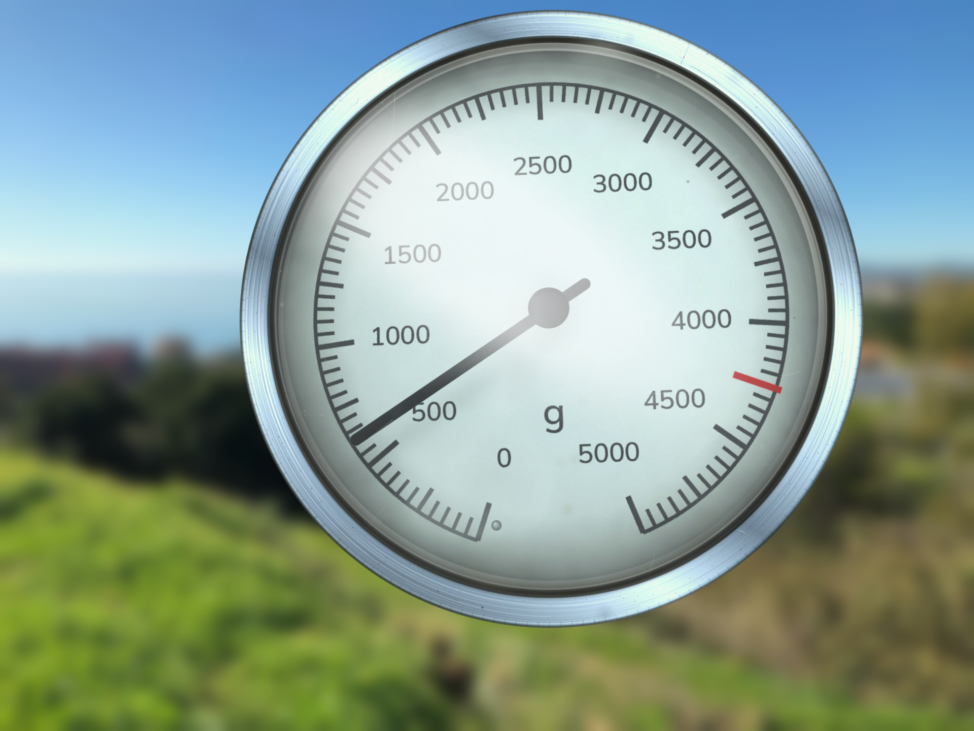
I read 600,g
